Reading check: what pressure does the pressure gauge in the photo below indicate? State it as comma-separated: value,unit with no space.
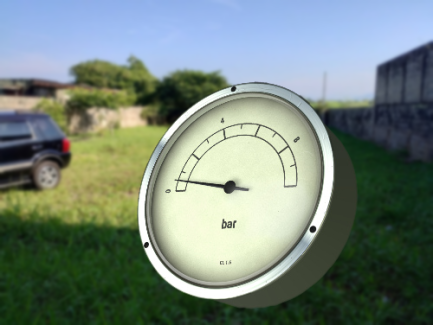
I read 0.5,bar
